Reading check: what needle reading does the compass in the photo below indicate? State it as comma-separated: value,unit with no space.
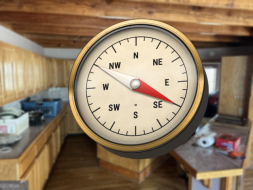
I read 120,°
